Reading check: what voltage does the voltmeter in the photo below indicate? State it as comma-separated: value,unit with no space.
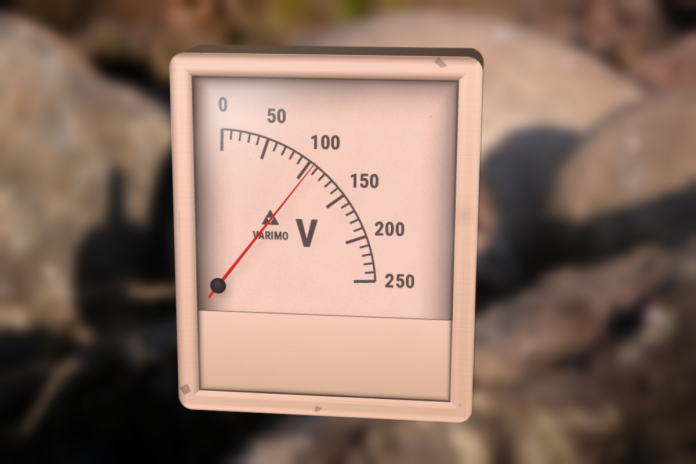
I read 105,V
